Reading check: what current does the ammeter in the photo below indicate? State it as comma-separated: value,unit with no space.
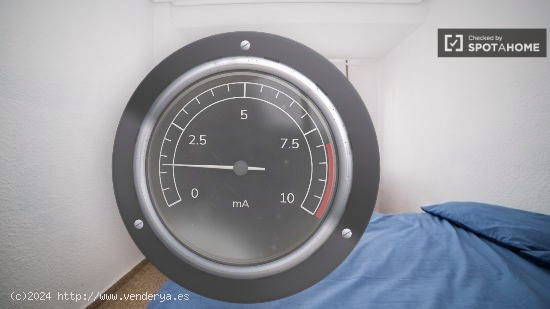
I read 1.25,mA
